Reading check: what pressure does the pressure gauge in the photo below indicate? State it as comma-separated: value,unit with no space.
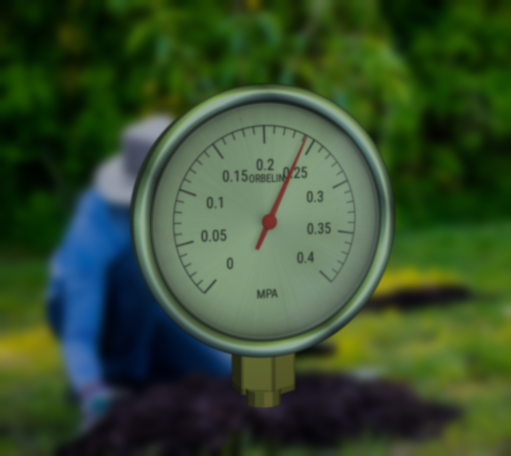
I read 0.24,MPa
